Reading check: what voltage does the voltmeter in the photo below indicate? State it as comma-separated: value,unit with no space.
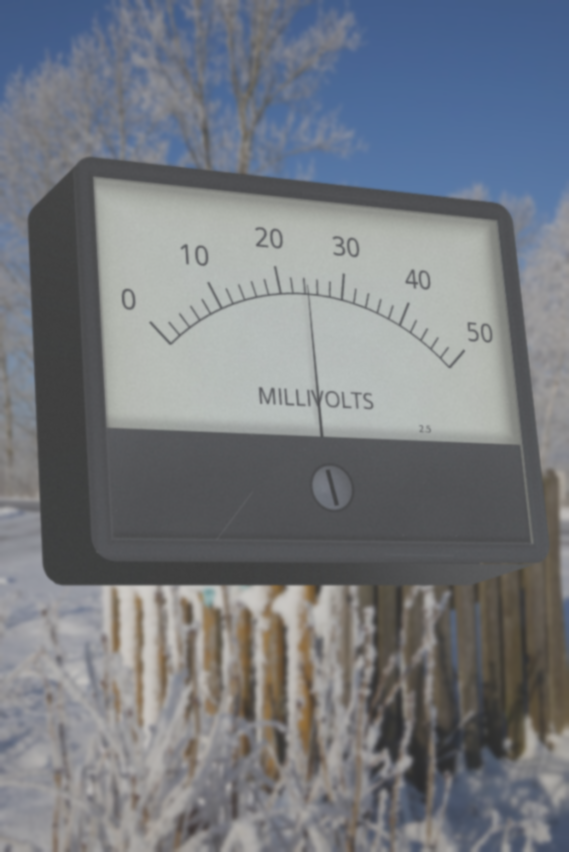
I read 24,mV
